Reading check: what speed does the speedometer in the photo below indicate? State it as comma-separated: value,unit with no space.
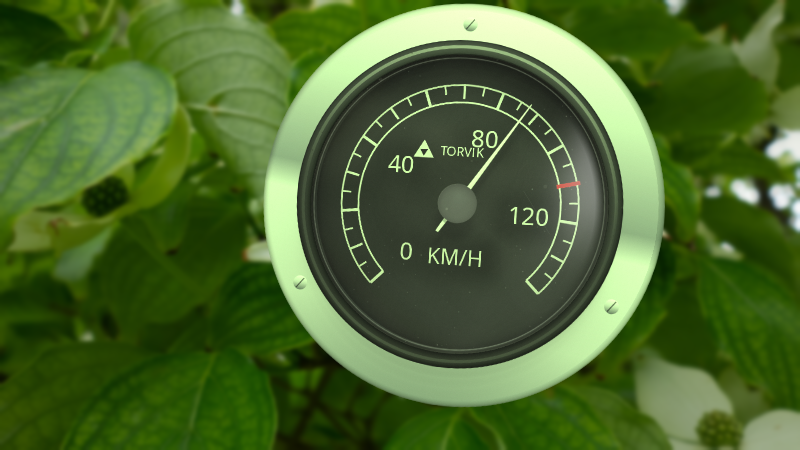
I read 87.5,km/h
